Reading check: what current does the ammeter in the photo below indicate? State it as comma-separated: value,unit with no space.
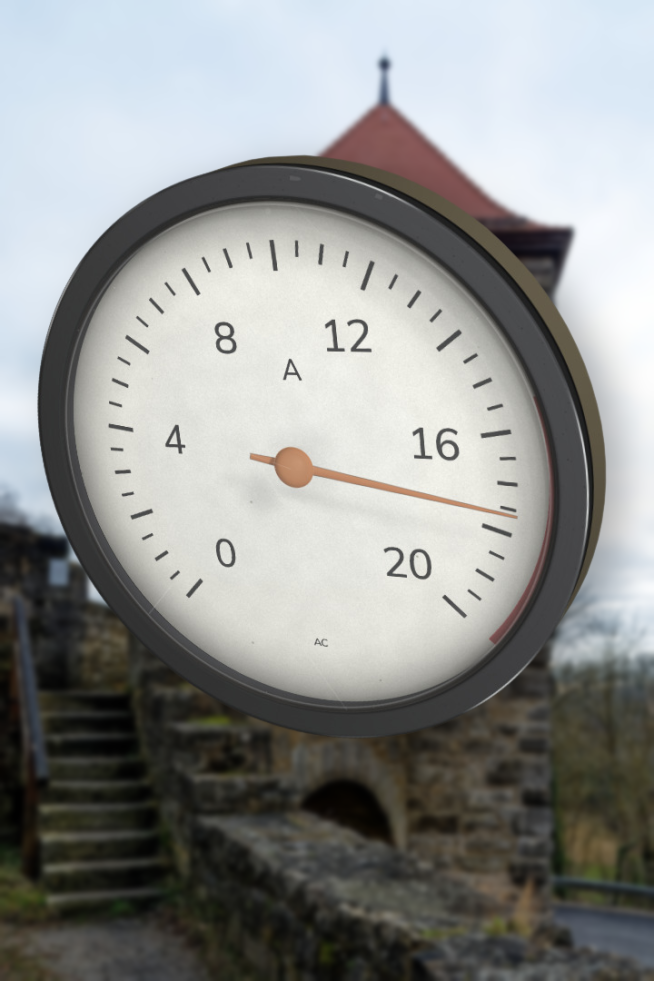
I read 17.5,A
